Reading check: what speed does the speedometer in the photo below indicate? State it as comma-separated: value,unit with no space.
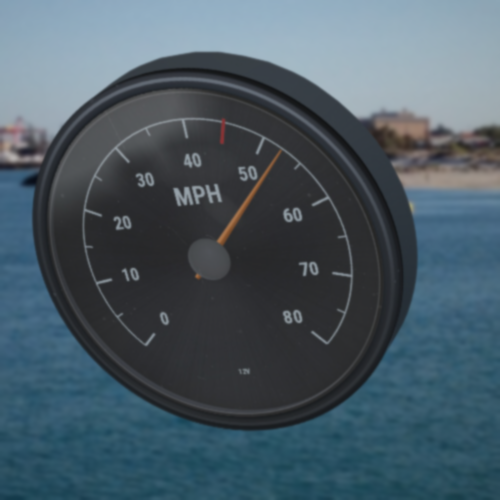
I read 52.5,mph
